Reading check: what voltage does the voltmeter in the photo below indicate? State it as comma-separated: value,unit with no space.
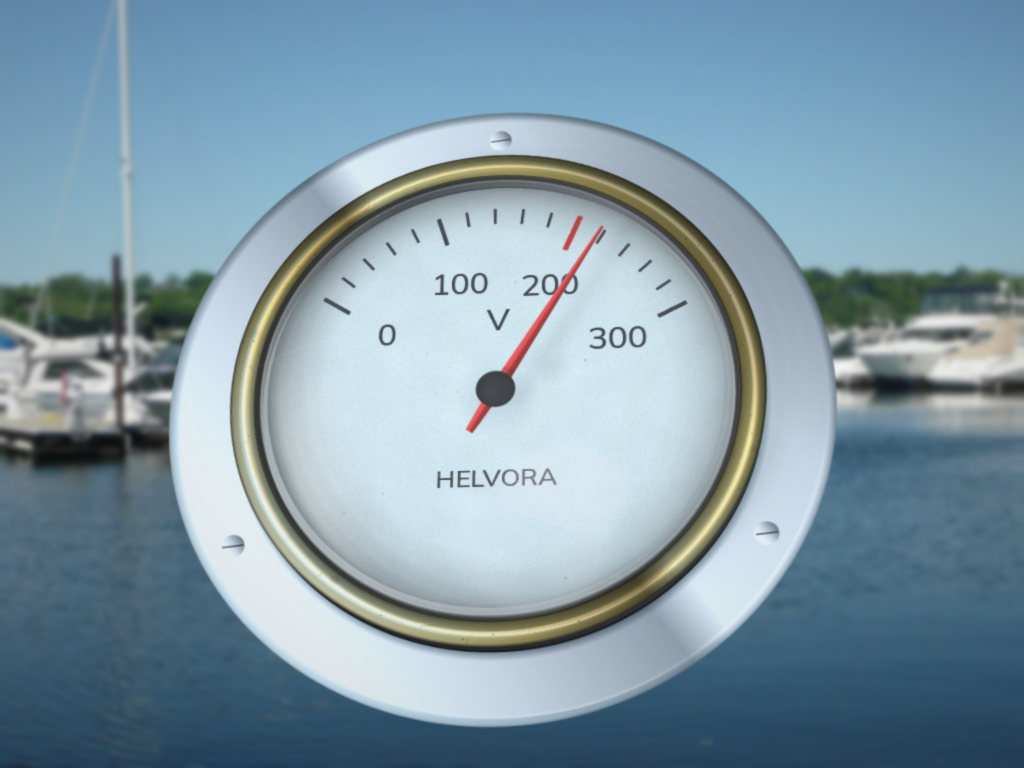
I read 220,V
